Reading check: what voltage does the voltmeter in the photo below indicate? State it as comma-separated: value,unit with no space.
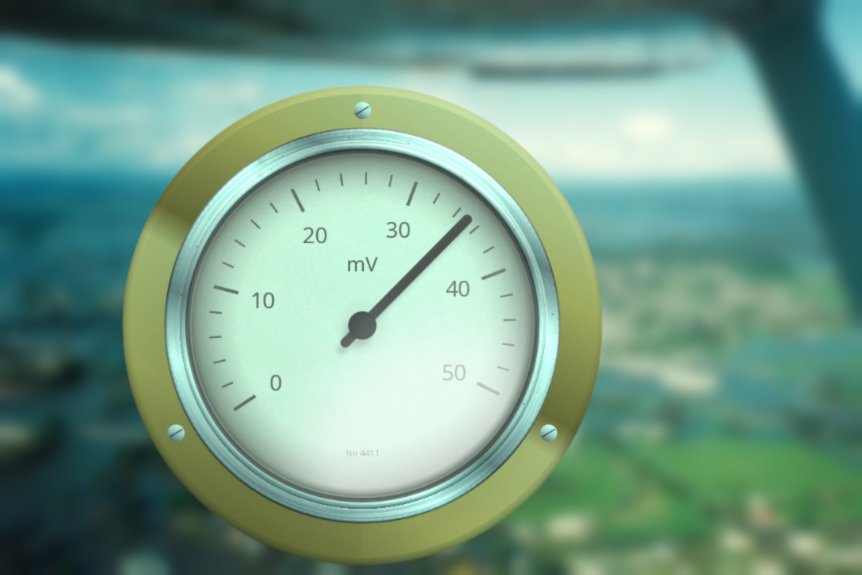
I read 35,mV
